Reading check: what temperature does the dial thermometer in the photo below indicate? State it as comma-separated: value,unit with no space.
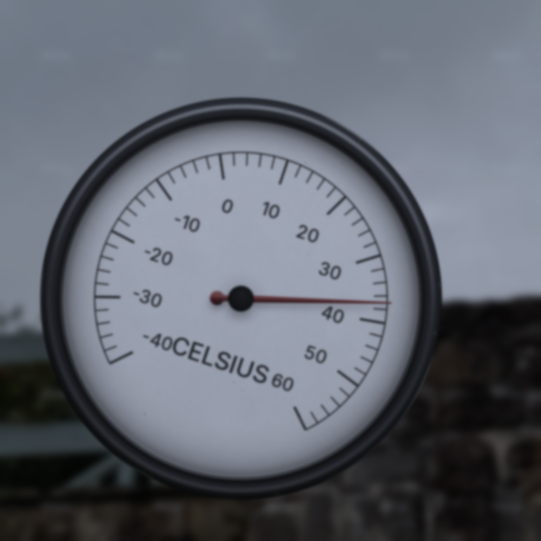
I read 37,°C
